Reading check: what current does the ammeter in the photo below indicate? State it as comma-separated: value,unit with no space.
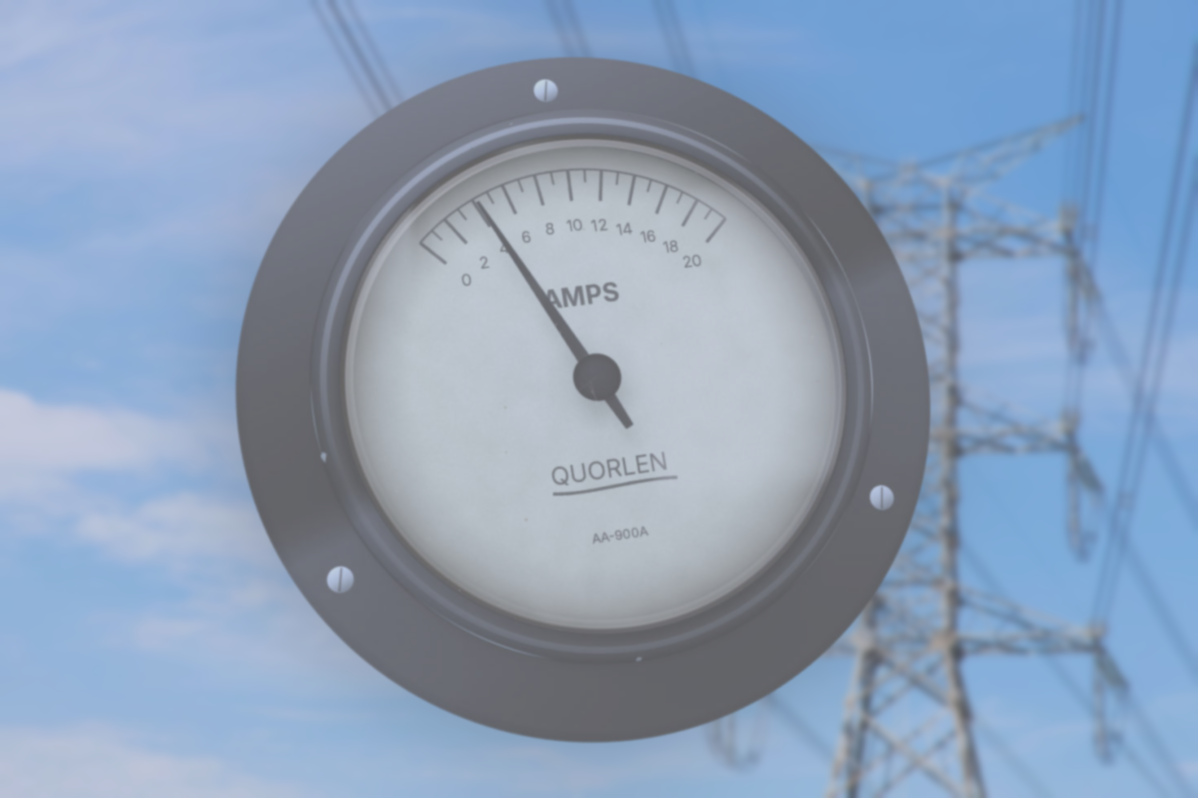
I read 4,A
